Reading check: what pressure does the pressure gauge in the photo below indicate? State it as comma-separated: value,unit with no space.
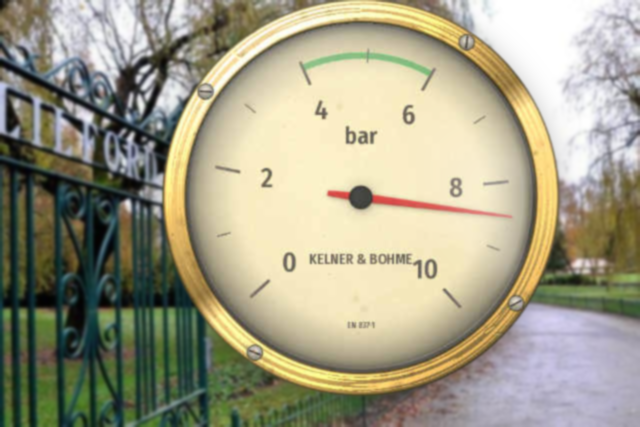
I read 8.5,bar
